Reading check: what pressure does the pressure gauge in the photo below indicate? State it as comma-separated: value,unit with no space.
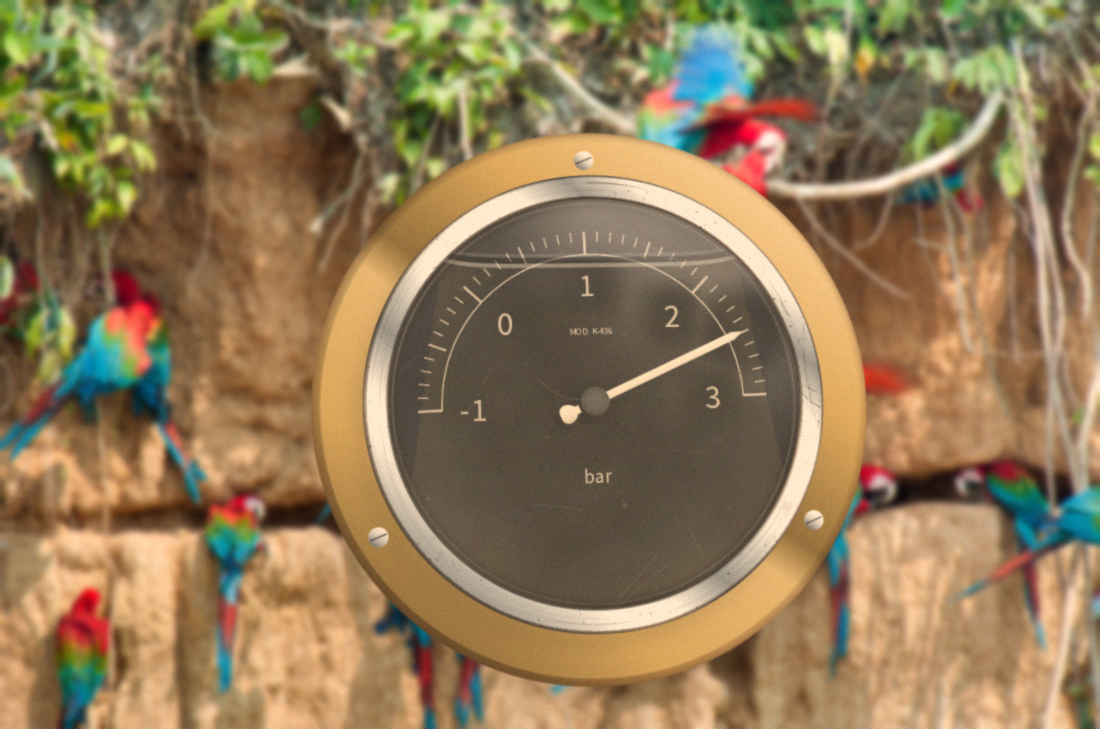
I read 2.5,bar
